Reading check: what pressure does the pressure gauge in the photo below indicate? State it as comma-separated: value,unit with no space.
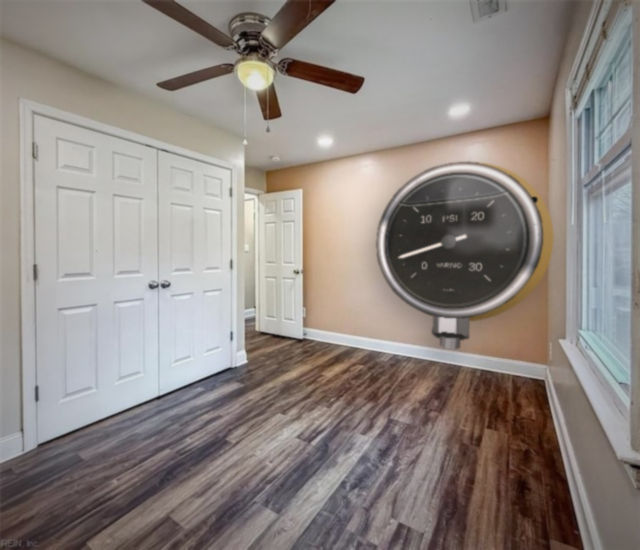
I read 3,psi
